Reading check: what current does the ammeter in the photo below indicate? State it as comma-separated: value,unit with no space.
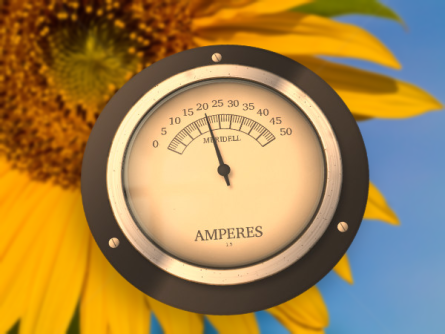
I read 20,A
